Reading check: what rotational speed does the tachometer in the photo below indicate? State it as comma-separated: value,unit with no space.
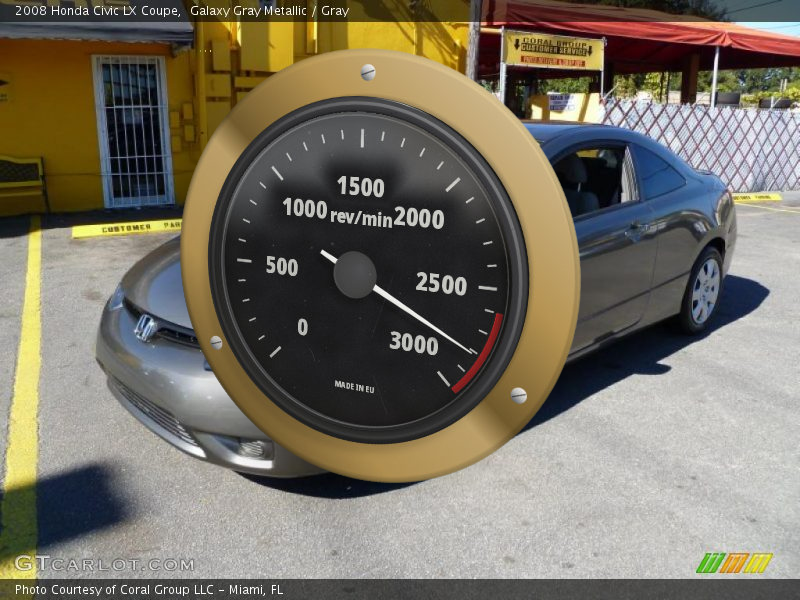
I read 2800,rpm
